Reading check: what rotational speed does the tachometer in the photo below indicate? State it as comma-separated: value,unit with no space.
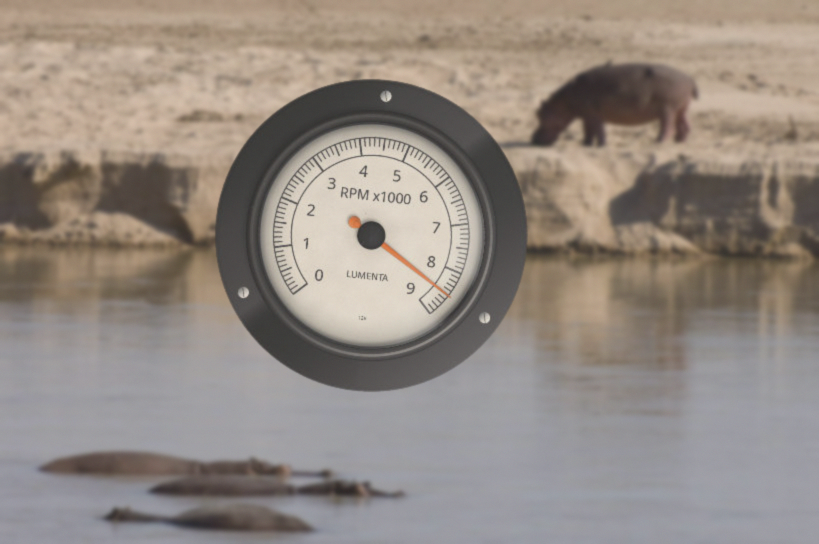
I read 8500,rpm
